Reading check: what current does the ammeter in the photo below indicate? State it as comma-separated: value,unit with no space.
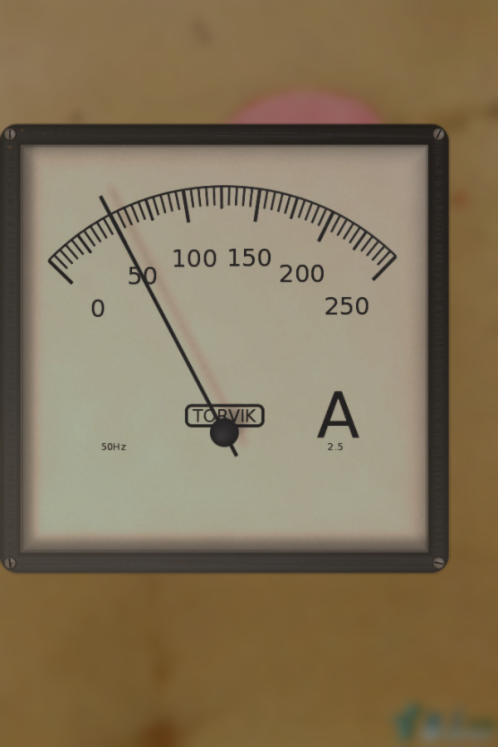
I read 50,A
